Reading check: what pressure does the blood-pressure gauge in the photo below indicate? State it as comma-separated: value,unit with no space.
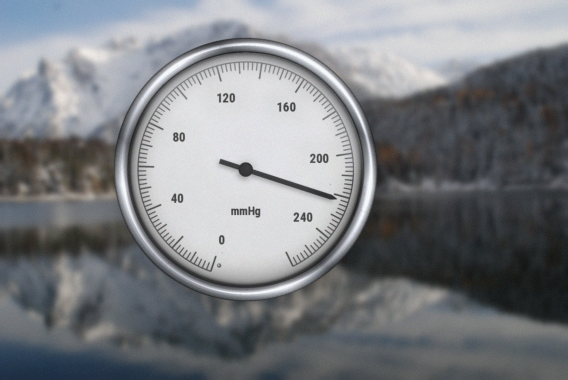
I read 222,mmHg
